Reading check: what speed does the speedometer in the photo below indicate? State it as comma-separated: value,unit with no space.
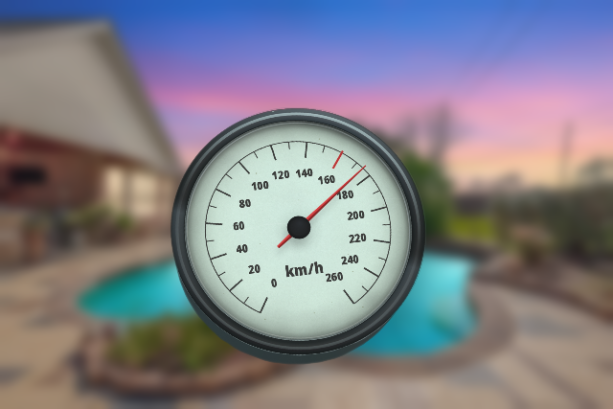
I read 175,km/h
